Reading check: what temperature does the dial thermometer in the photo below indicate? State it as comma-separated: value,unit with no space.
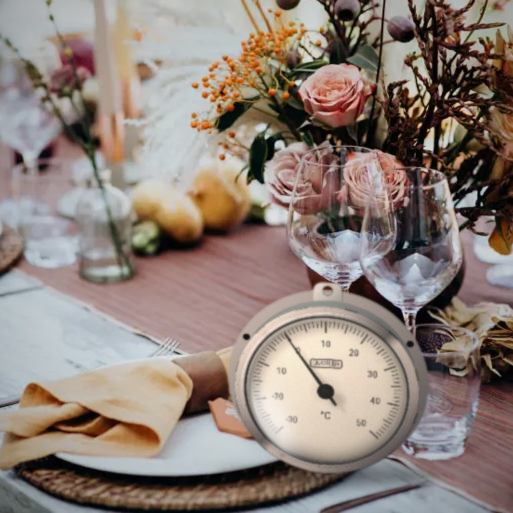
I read 0,°C
